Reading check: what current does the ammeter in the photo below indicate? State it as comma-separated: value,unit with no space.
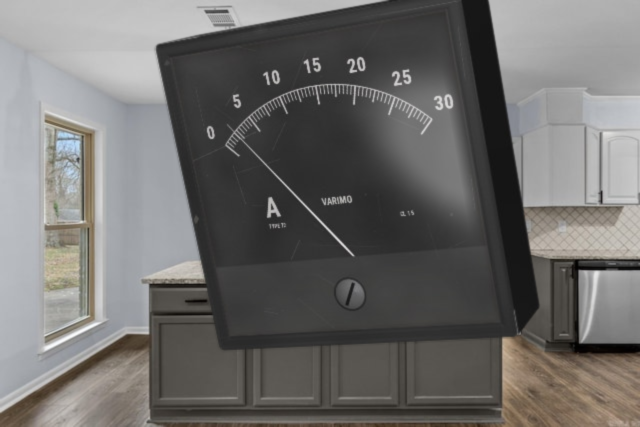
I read 2.5,A
